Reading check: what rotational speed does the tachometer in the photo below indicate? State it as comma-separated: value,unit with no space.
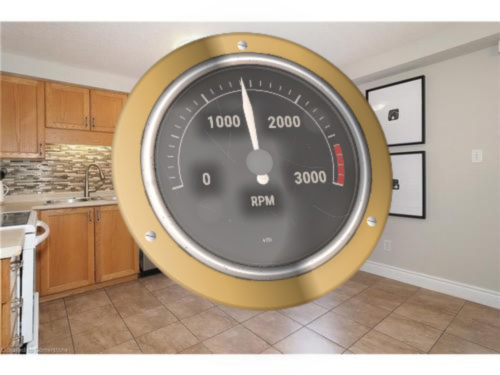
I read 1400,rpm
